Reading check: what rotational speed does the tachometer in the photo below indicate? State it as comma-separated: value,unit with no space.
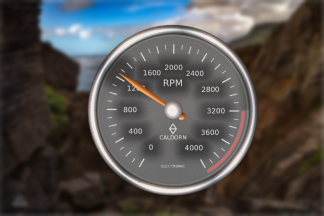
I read 1250,rpm
